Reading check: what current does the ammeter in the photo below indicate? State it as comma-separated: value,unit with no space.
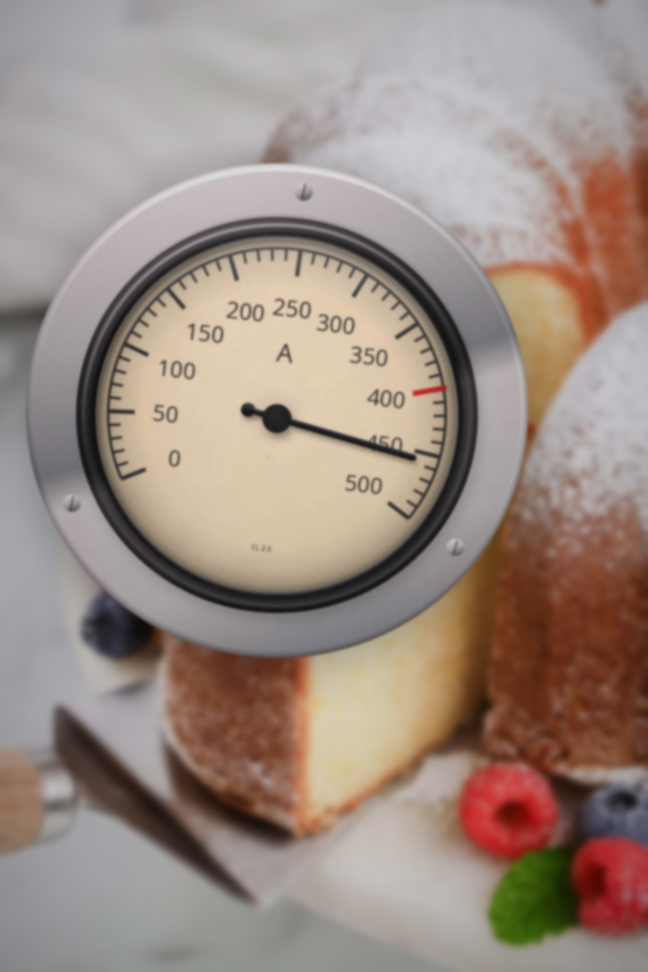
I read 455,A
